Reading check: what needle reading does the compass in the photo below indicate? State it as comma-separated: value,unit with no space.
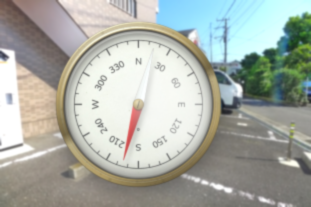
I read 195,°
